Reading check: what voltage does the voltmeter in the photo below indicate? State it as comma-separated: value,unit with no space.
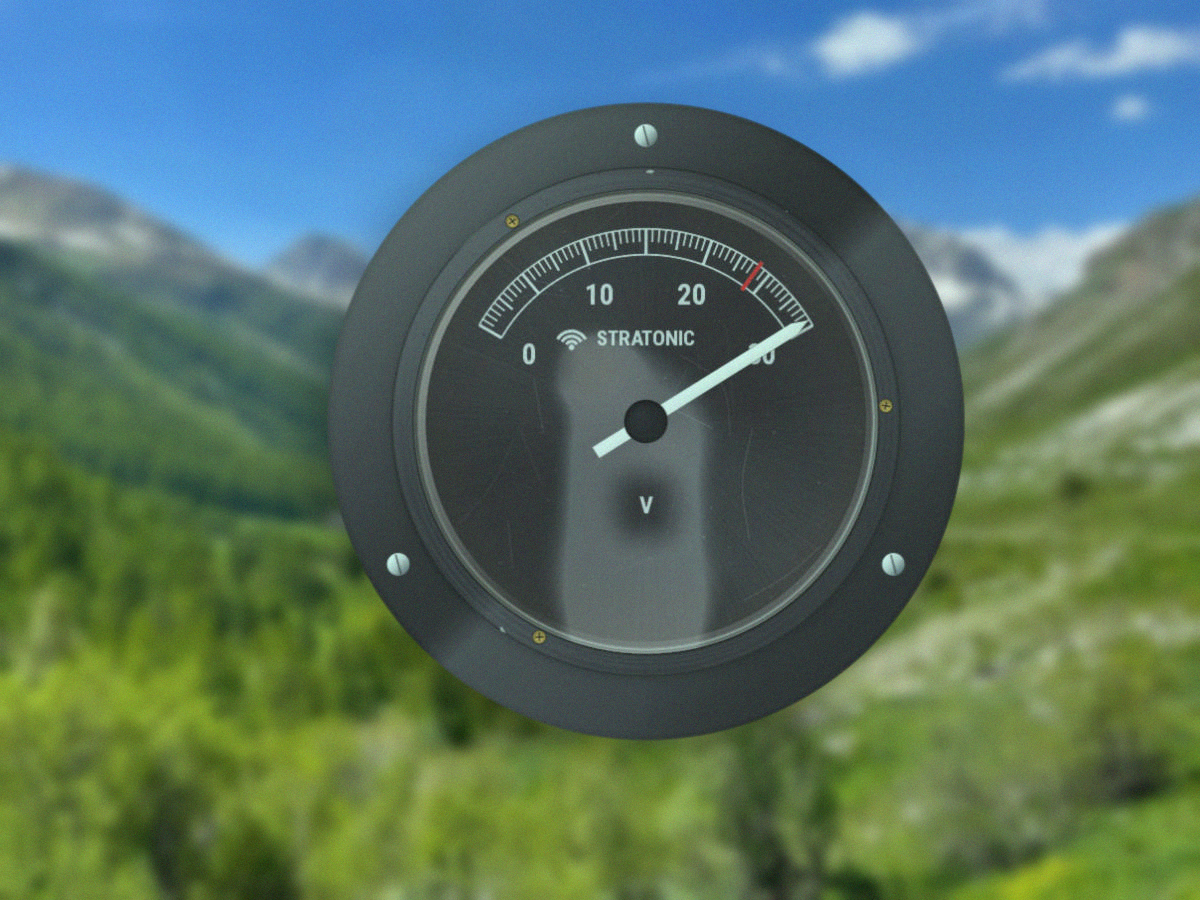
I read 29.5,V
